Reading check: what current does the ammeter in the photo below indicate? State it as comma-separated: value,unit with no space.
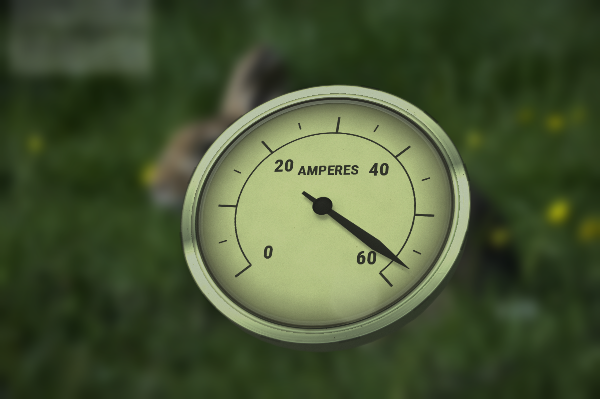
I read 57.5,A
